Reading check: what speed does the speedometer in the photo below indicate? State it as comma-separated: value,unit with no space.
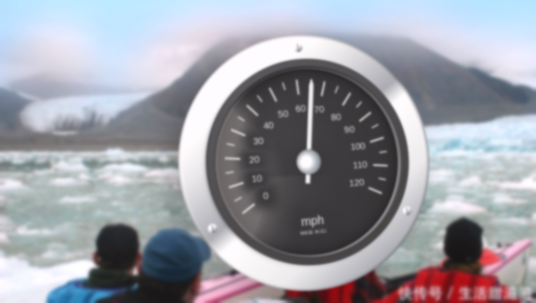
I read 65,mph
